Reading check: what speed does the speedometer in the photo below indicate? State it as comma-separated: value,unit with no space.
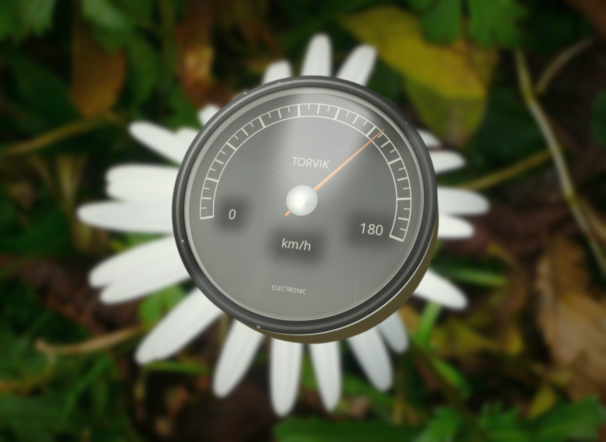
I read 125,km/h
